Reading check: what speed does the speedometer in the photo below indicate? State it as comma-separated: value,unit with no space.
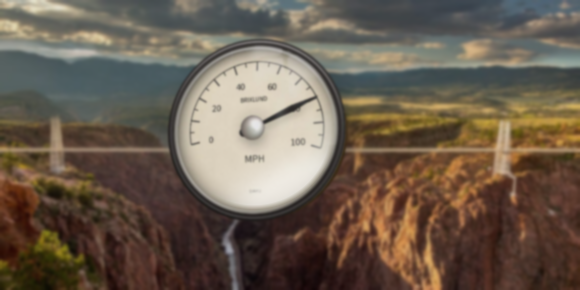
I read 80,mph
